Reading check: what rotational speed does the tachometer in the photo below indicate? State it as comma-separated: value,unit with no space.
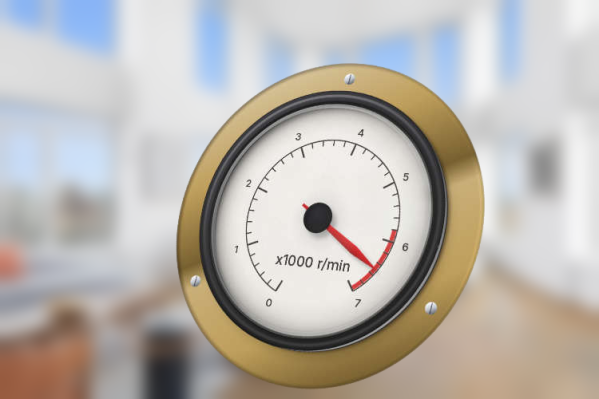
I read 6500,rpm
